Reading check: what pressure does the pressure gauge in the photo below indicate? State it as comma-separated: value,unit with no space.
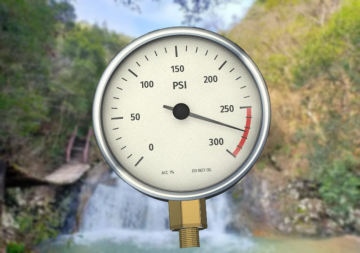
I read 275,psi
